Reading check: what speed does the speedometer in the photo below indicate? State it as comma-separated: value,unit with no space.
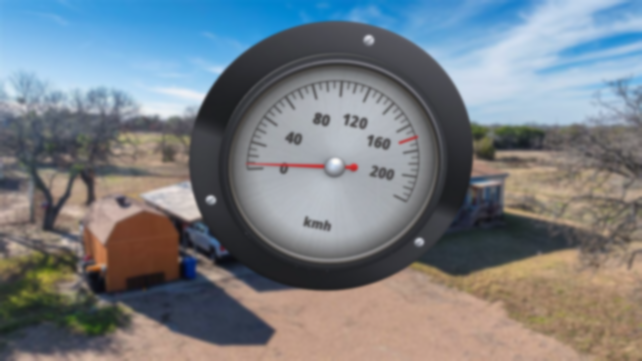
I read 5,km/h
